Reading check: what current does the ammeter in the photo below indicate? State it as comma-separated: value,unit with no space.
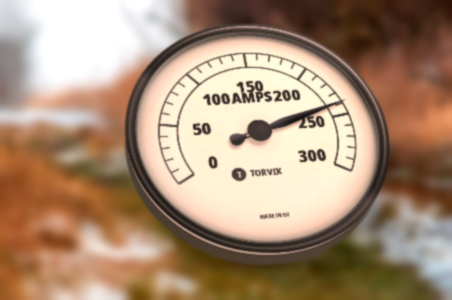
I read 240,A
